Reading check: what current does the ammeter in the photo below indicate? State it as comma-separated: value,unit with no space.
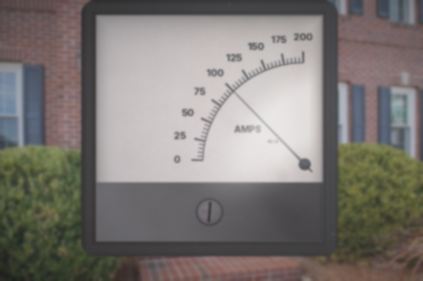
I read 100,A
